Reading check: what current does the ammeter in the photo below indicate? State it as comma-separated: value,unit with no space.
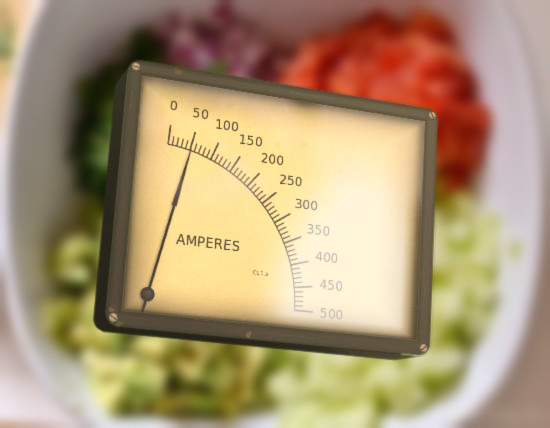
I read 50,A
